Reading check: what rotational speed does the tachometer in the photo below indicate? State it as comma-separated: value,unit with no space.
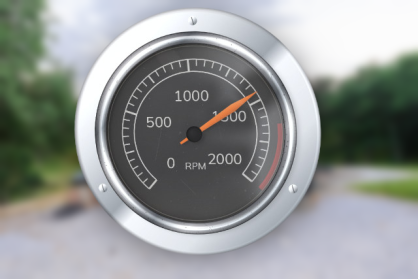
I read 1450,rpm
